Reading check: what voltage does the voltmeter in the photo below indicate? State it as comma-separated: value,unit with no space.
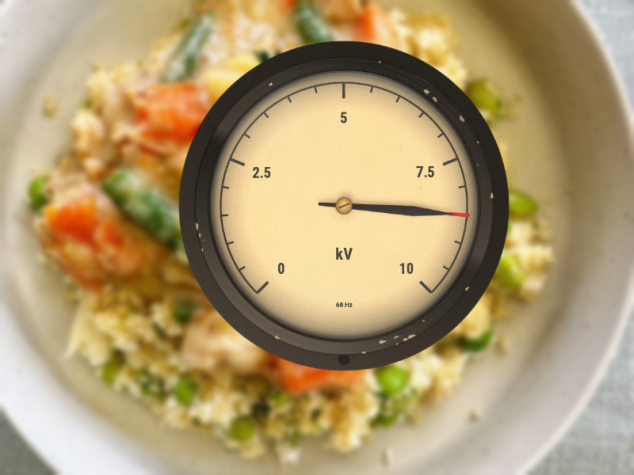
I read 8.5,kV
